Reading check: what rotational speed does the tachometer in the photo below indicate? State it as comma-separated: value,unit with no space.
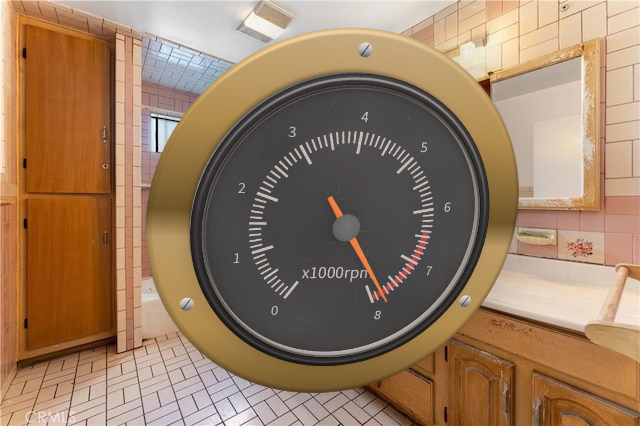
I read 7800,rpm
